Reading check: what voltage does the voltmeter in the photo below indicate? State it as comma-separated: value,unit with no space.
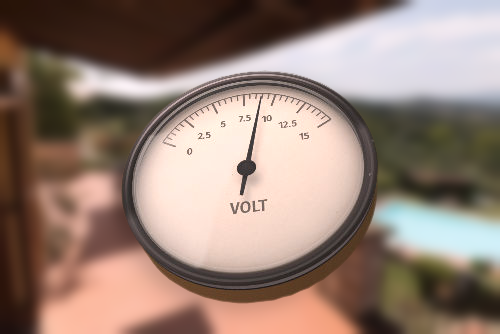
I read 9,V
